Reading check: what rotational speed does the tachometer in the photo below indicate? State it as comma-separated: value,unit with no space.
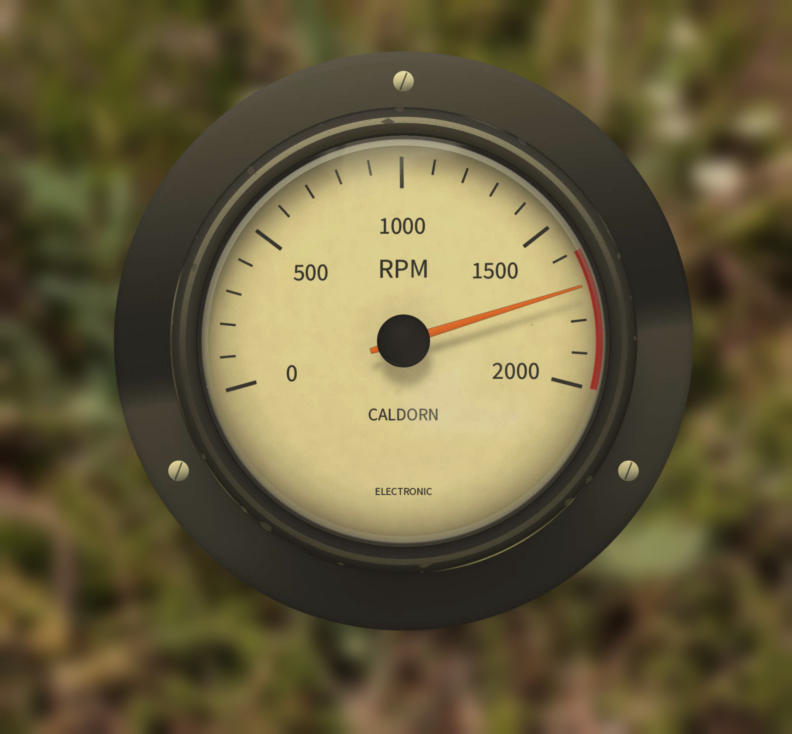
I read 1700,rpm
